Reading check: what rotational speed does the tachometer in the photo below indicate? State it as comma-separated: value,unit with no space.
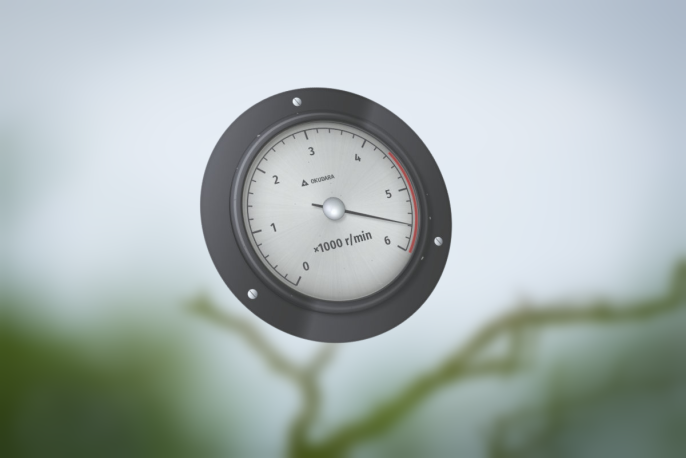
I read 5600,rpm
